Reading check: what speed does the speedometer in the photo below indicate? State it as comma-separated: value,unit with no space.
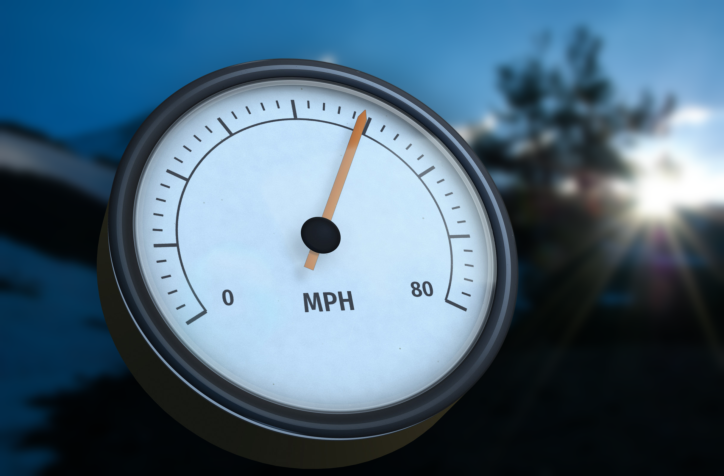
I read 49,mph
